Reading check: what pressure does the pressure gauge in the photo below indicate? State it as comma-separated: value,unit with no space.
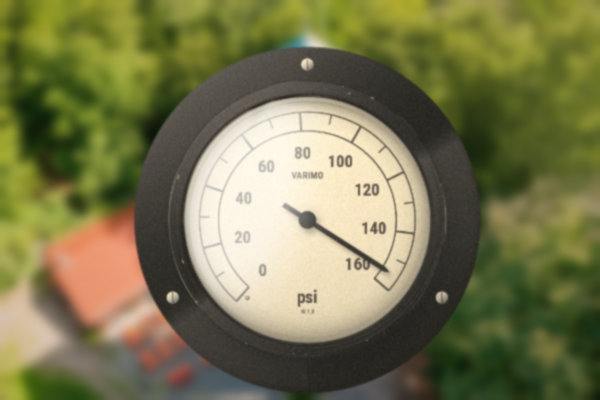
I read 155,psi
